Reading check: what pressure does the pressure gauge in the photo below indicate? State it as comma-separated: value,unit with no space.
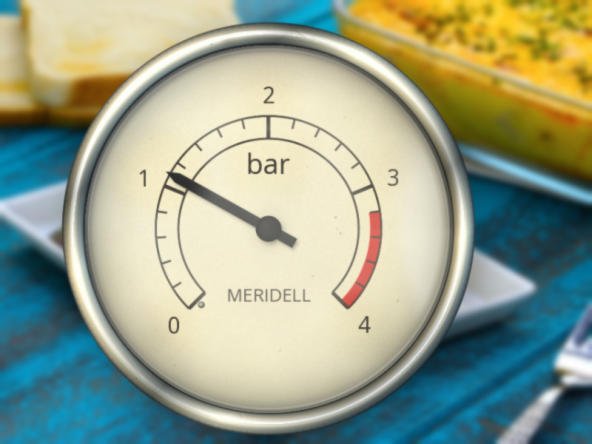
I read 1.1,bar
